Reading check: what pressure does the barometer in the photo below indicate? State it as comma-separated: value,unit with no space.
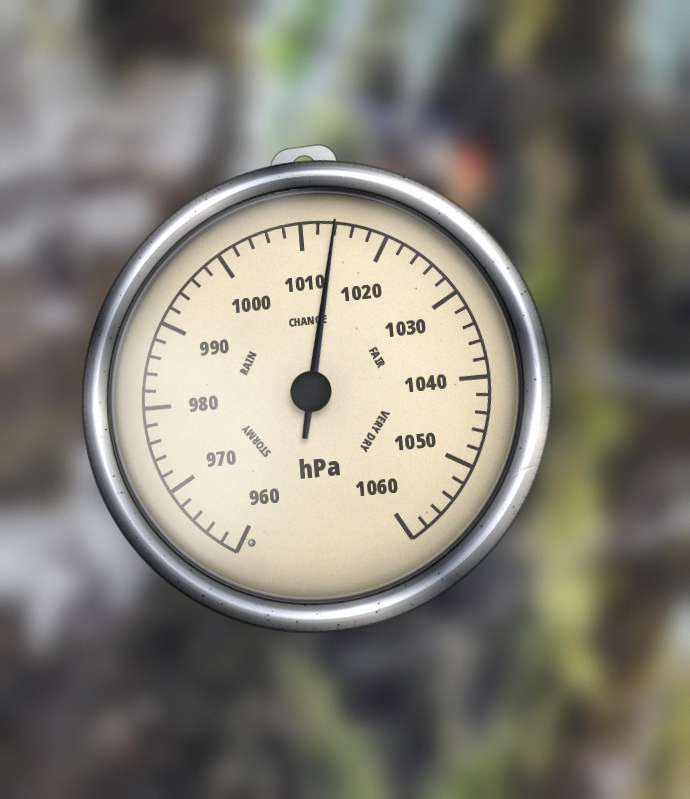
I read 1014,hPa
